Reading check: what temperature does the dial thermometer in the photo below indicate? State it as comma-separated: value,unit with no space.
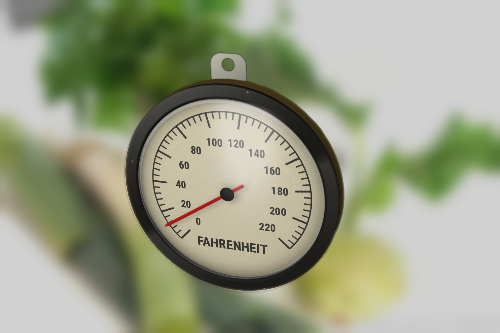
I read 12,°F
